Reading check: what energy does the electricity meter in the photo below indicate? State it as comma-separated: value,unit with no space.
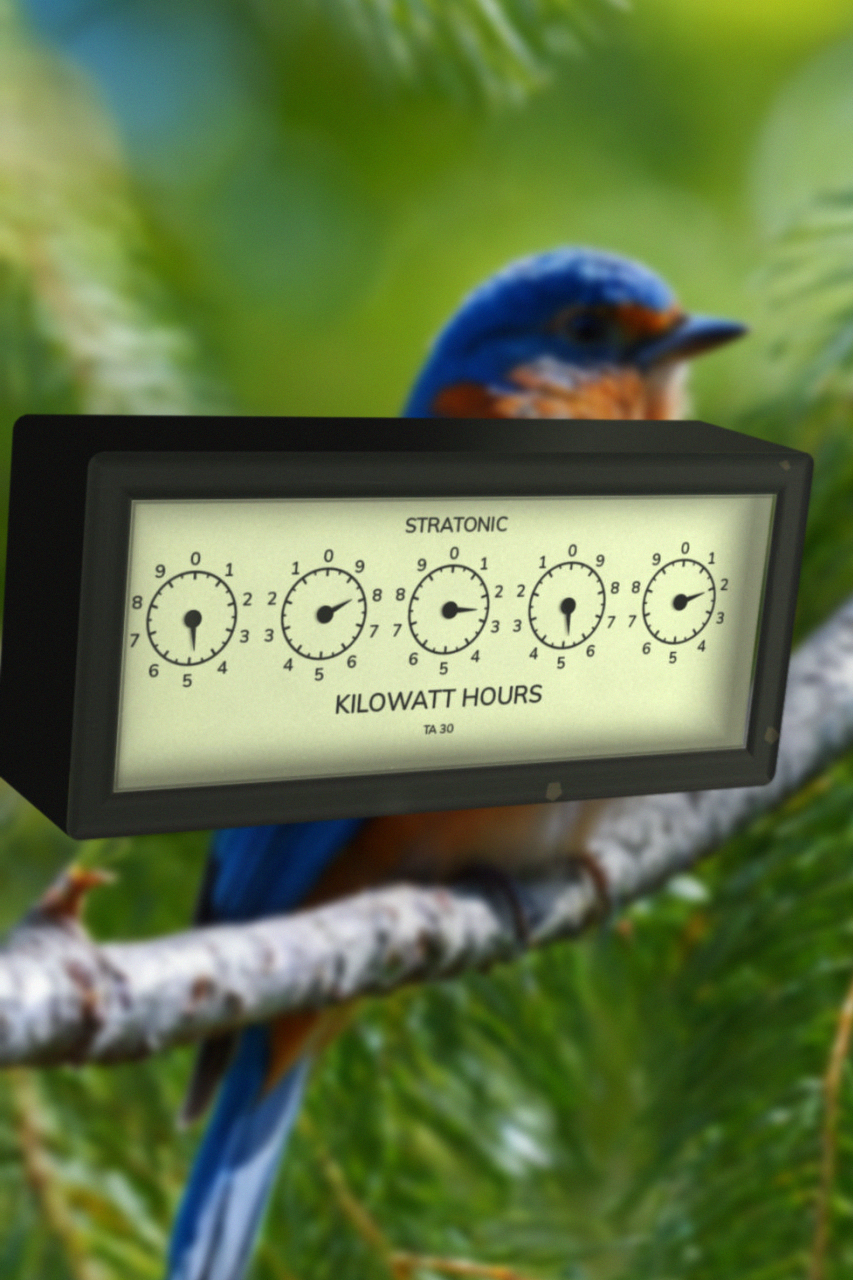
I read 48252,kWh
